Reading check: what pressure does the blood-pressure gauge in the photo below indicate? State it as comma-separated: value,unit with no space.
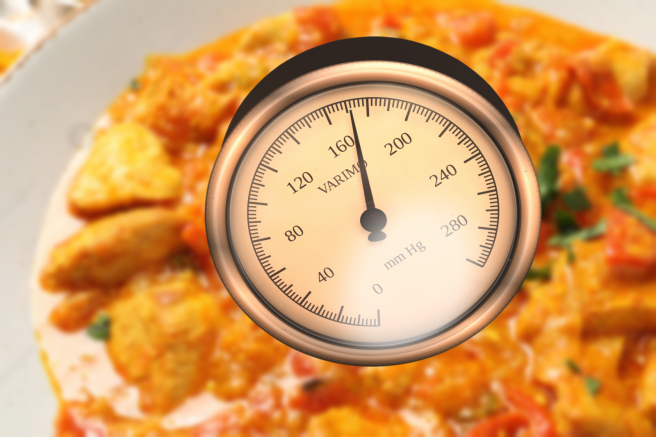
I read 172,mmHg
